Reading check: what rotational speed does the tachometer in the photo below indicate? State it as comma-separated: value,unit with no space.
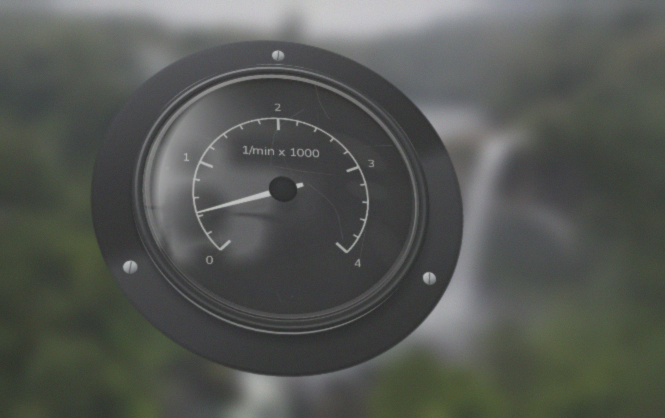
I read 400,rpm
